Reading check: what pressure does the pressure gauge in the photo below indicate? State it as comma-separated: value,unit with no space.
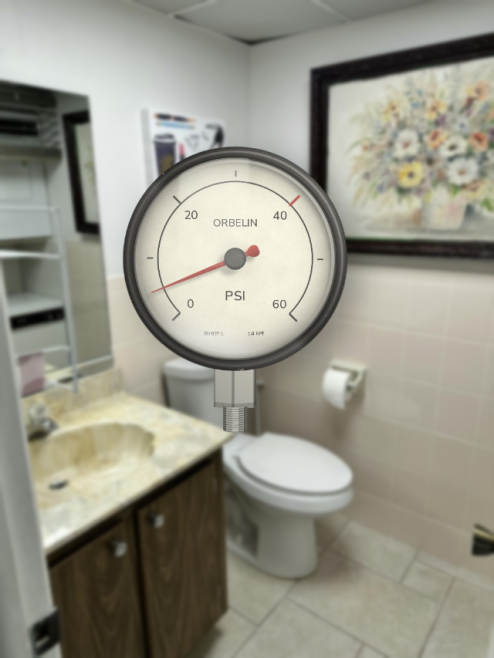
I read 5,psi
